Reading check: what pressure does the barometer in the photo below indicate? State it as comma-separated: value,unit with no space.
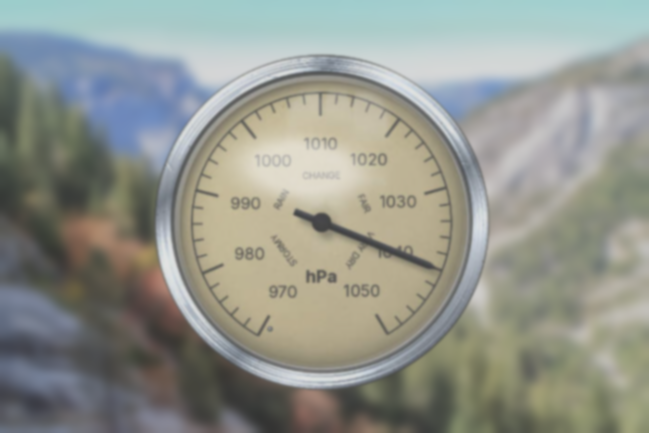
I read 1040,hPa
